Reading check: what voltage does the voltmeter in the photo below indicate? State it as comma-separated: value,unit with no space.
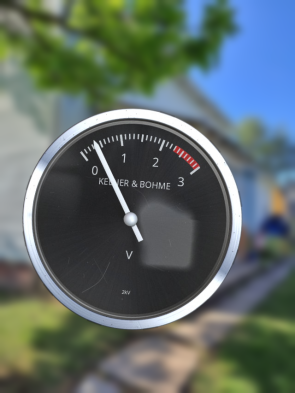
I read 0.4,V
